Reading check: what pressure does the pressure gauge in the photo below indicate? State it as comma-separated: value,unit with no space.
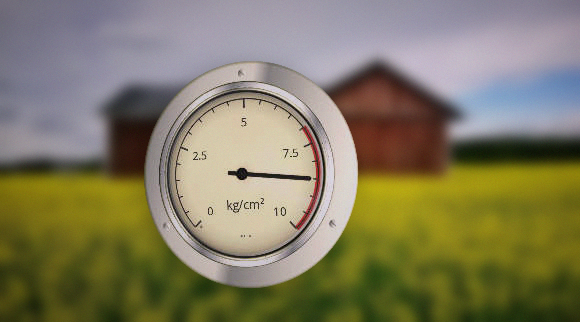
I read 8.5,kg/cm²
